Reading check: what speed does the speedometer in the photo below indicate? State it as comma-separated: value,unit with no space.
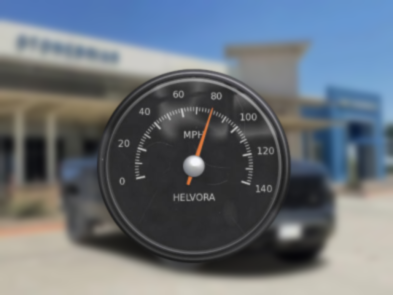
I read 80,mph
